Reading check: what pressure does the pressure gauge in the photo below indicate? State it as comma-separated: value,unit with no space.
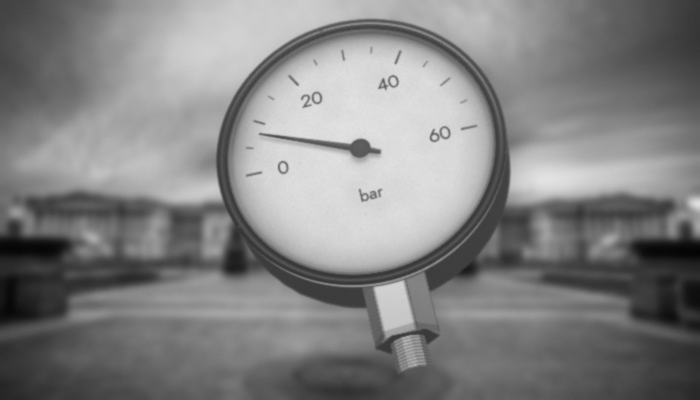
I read 7.5,bar
